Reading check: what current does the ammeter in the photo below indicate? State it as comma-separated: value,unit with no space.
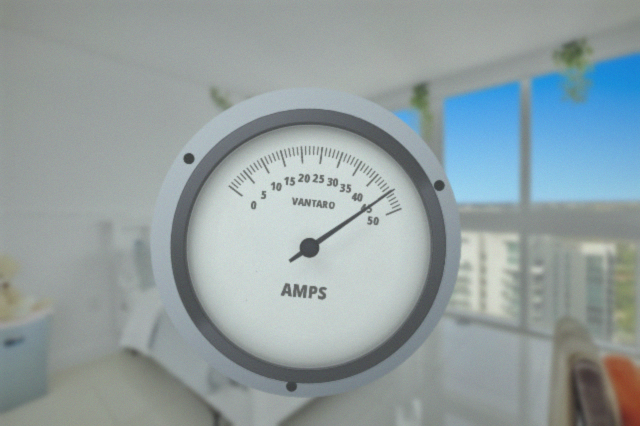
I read 45,A
